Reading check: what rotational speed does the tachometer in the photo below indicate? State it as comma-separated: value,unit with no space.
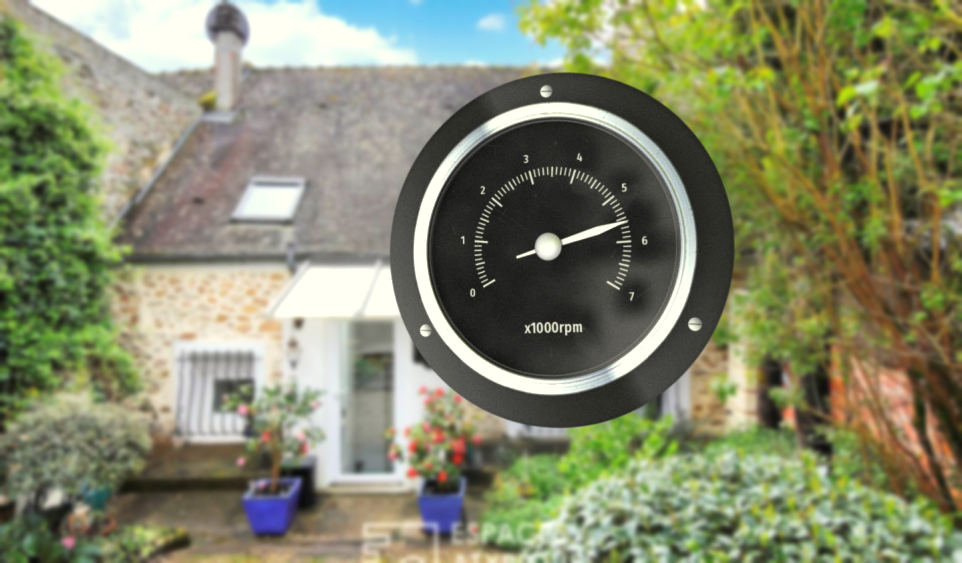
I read 5600,rpm
